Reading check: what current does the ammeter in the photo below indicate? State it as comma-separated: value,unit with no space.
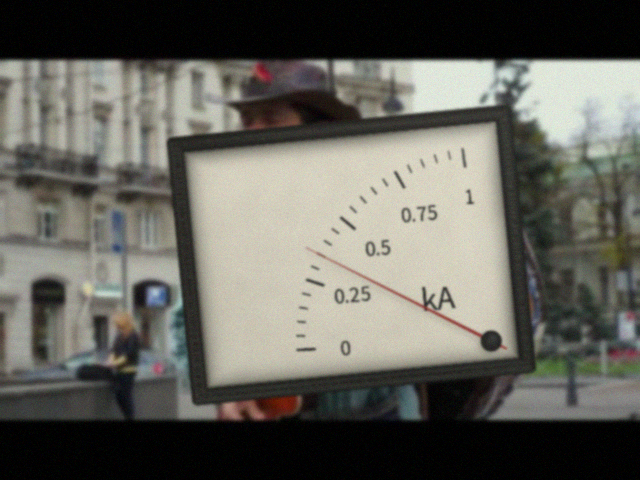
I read 0.35,kA
